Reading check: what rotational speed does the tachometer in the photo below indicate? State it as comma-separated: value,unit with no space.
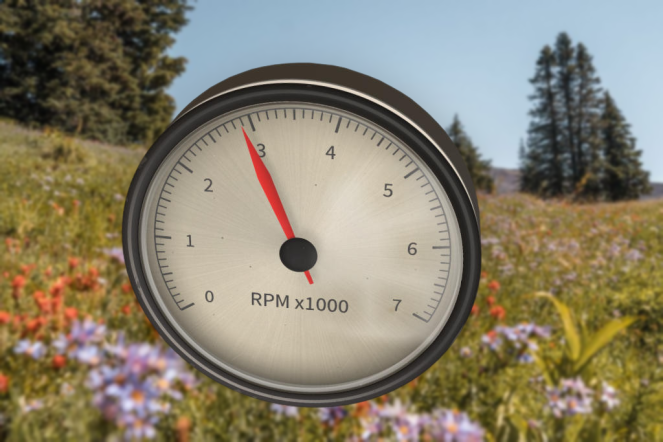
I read 2900,rpm
